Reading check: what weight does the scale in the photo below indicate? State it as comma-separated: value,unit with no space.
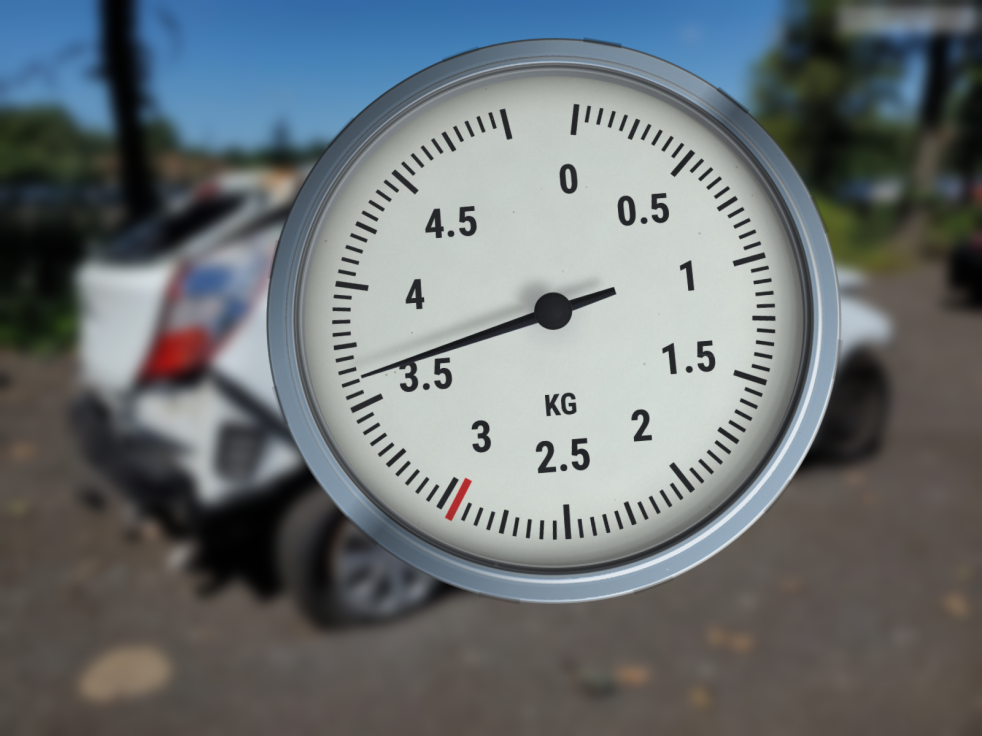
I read 3.6,kg
